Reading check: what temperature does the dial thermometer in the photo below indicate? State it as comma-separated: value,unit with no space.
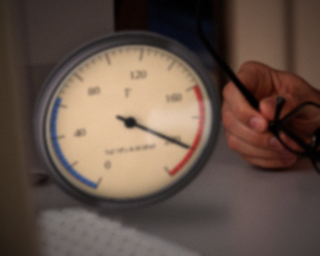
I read 200,°F
